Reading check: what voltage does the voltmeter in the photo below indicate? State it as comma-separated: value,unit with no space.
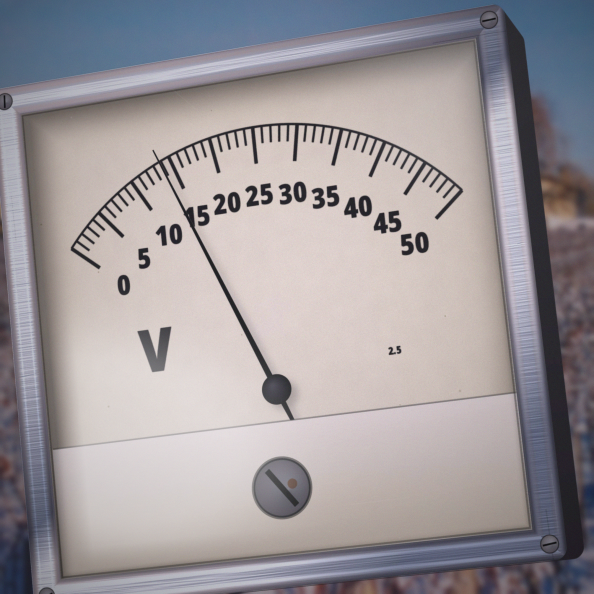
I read 14,V
